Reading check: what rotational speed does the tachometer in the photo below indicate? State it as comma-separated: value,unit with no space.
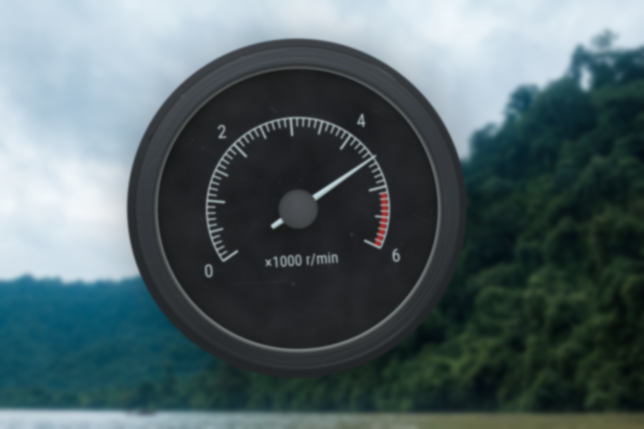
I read 4500,rpm
